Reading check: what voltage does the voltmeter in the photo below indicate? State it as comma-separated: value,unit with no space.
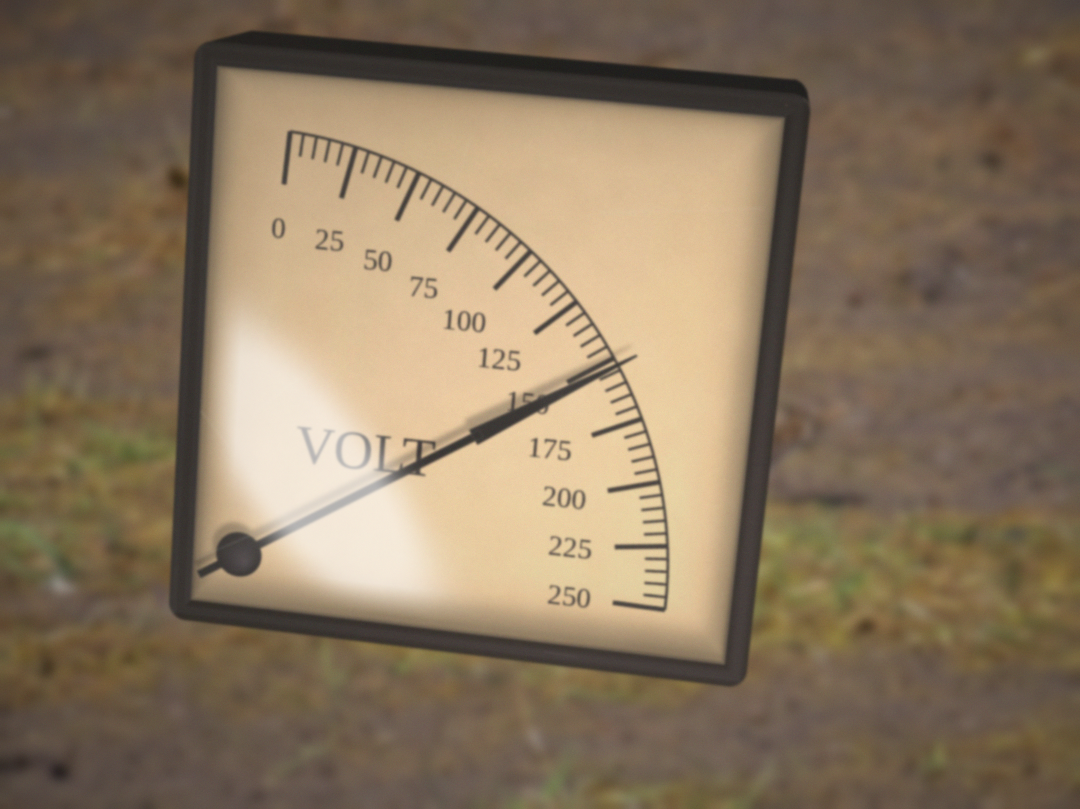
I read 152.5,V
